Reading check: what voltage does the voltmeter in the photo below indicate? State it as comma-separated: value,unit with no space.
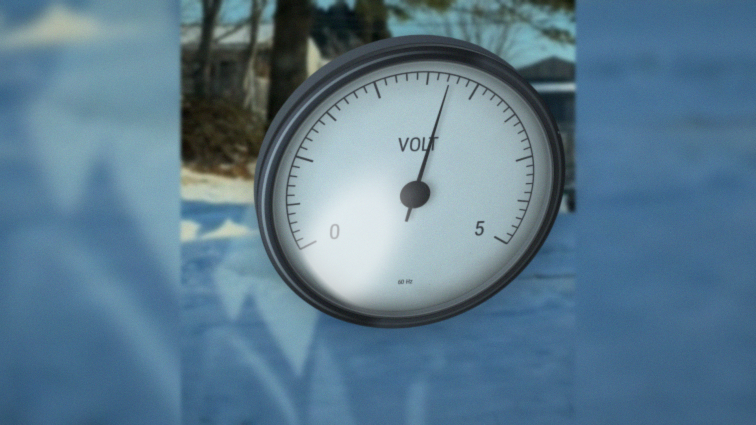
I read 2.7,V
